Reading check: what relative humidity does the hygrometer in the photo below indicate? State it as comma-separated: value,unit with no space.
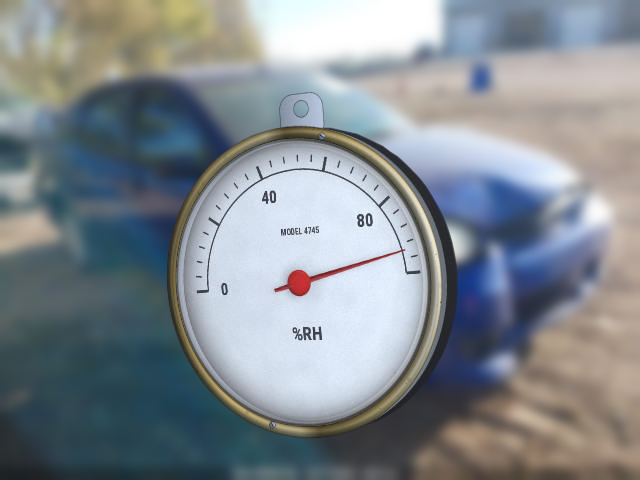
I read 94,%
